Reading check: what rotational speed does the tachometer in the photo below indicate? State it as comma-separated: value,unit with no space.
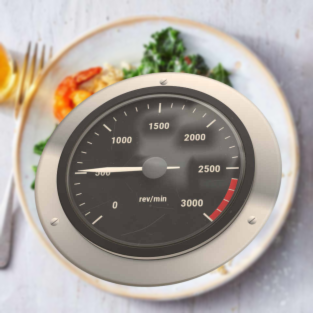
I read 500,rpm
